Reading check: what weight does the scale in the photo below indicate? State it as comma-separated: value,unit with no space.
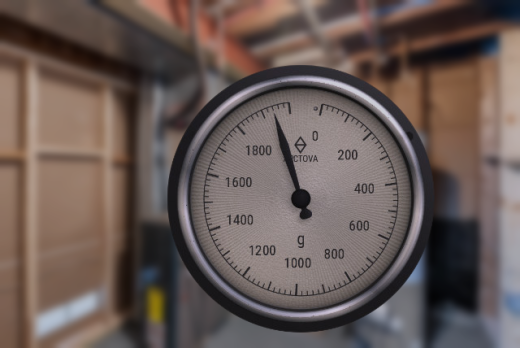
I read 1940,g
